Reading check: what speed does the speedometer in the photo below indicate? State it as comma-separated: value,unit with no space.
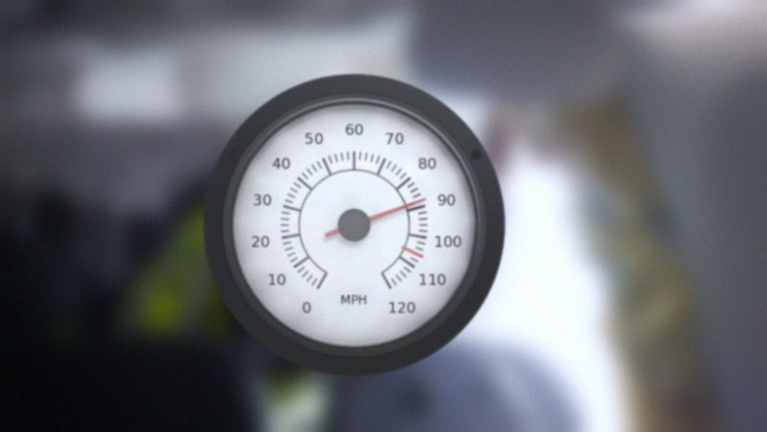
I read 88,mph
